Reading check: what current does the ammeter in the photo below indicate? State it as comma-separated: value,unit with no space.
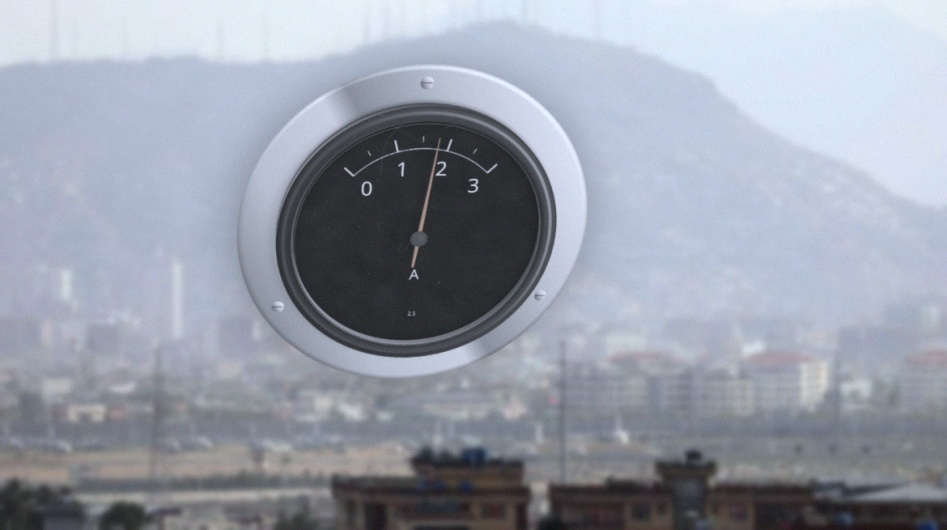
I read 1.75,A
